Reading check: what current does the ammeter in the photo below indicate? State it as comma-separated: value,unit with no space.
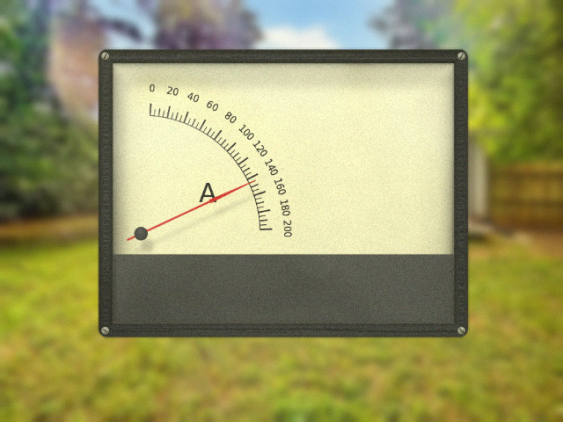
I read 145,A
